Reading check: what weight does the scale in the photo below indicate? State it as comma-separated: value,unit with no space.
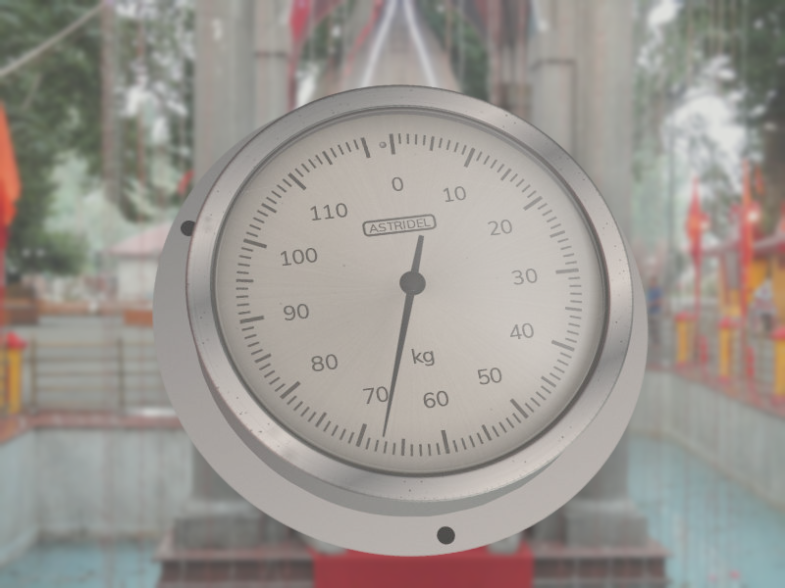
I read 67.5,kg
